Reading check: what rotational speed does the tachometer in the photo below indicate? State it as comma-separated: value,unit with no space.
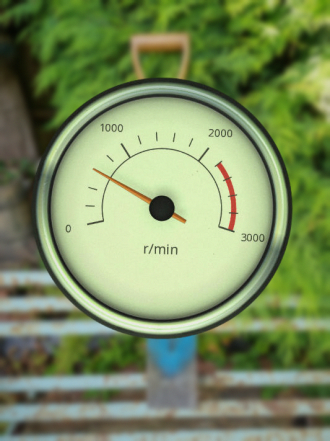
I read 600,rpm
